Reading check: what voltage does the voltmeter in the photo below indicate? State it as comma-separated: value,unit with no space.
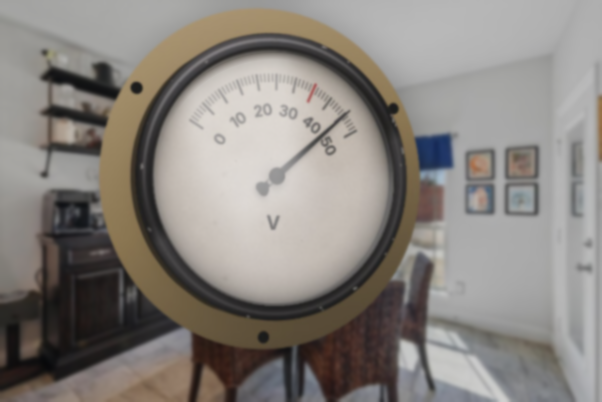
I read 45,V
